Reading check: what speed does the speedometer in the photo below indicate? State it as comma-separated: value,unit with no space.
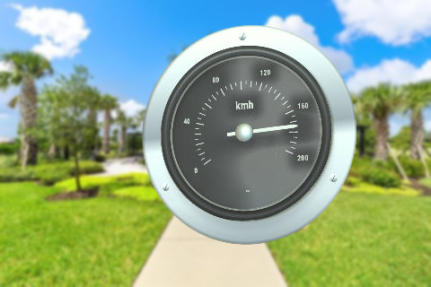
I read 175,km/h
